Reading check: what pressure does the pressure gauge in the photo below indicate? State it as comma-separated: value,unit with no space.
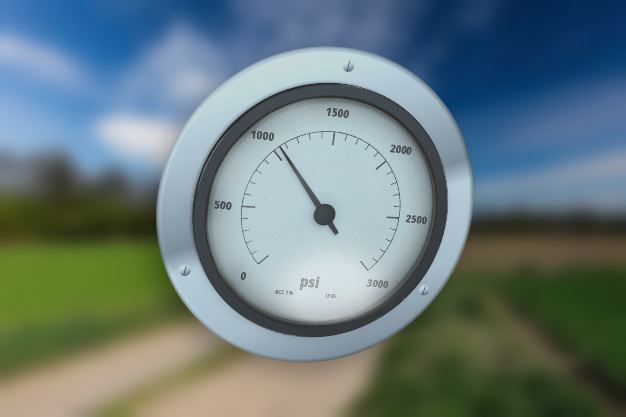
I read 1050,psi
